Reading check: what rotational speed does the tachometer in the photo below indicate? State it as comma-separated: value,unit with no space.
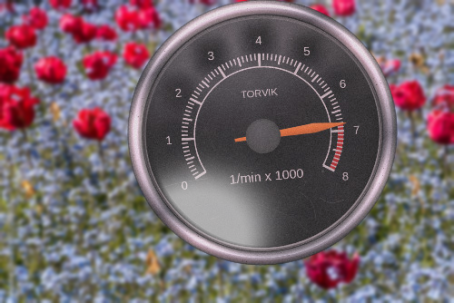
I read 6800,rpm
